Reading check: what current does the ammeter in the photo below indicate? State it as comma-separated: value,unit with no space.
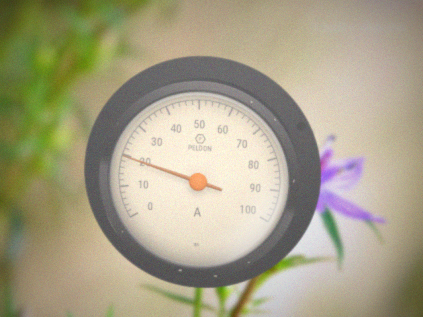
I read 20,A
